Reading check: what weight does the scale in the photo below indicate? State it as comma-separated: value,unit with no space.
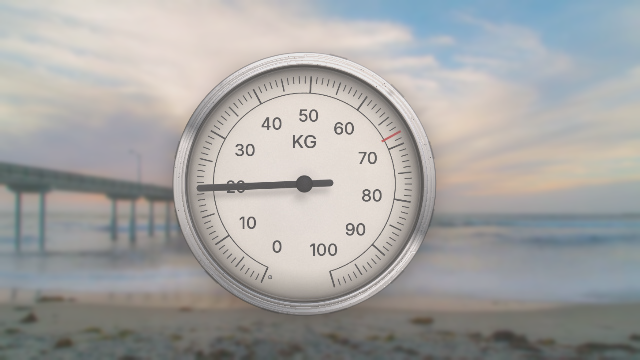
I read 20,kg
